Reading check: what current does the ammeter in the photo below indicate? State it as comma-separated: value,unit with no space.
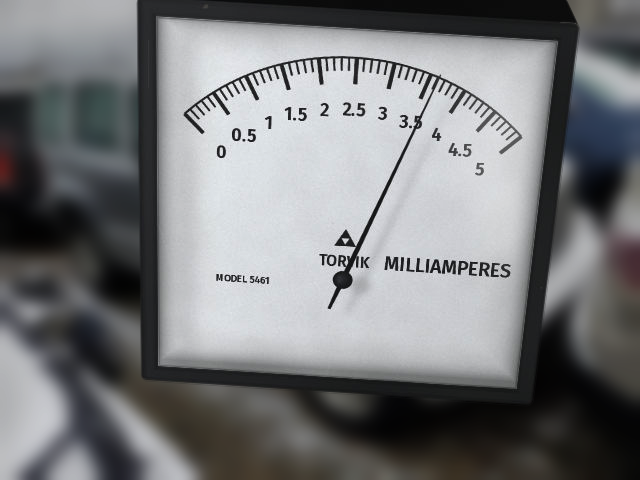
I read 3.6,mA
